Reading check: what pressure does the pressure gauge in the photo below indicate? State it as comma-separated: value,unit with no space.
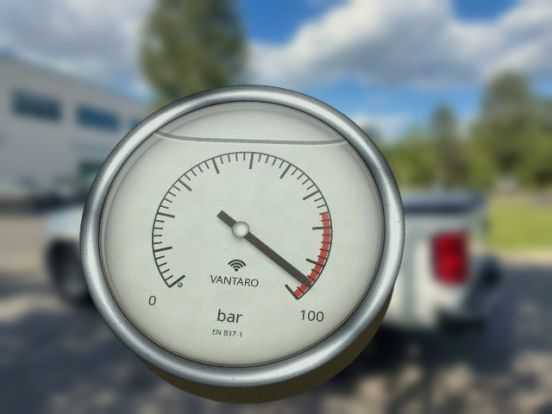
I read 96,bar
